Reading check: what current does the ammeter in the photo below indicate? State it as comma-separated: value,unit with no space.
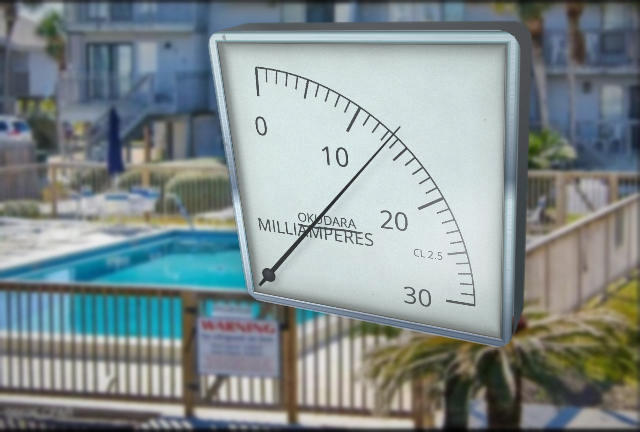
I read 13.5,mA
